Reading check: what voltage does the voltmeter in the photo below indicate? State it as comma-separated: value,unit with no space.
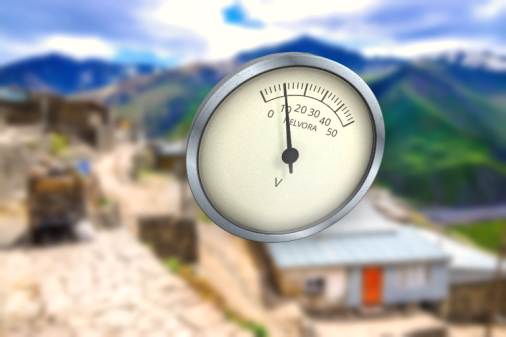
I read 10,V
